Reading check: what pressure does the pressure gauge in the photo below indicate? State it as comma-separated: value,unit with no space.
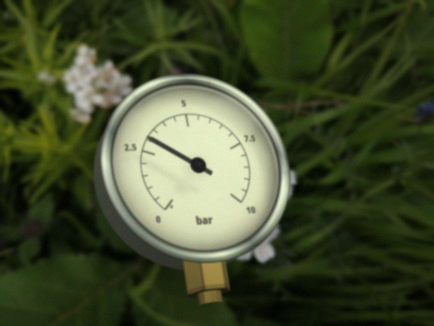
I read 3,bar
